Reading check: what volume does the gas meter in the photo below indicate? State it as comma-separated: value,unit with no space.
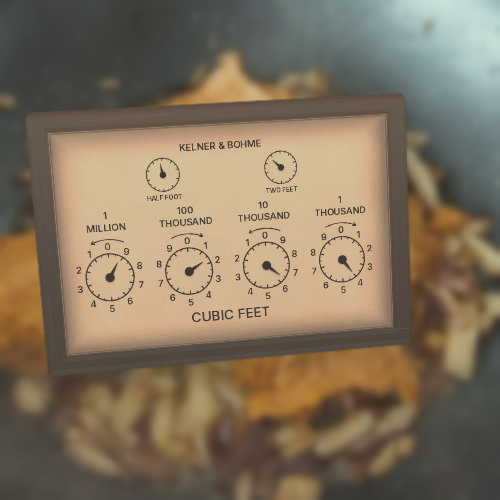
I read 916400,ft³
